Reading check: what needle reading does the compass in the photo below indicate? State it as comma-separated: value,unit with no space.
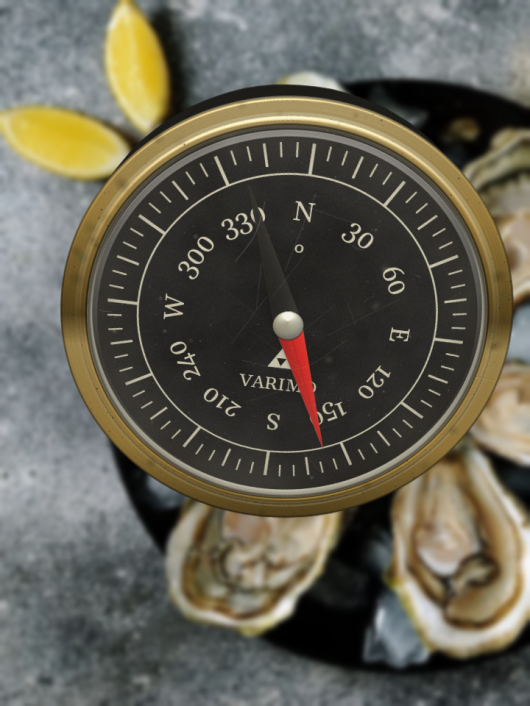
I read 157.5,°
